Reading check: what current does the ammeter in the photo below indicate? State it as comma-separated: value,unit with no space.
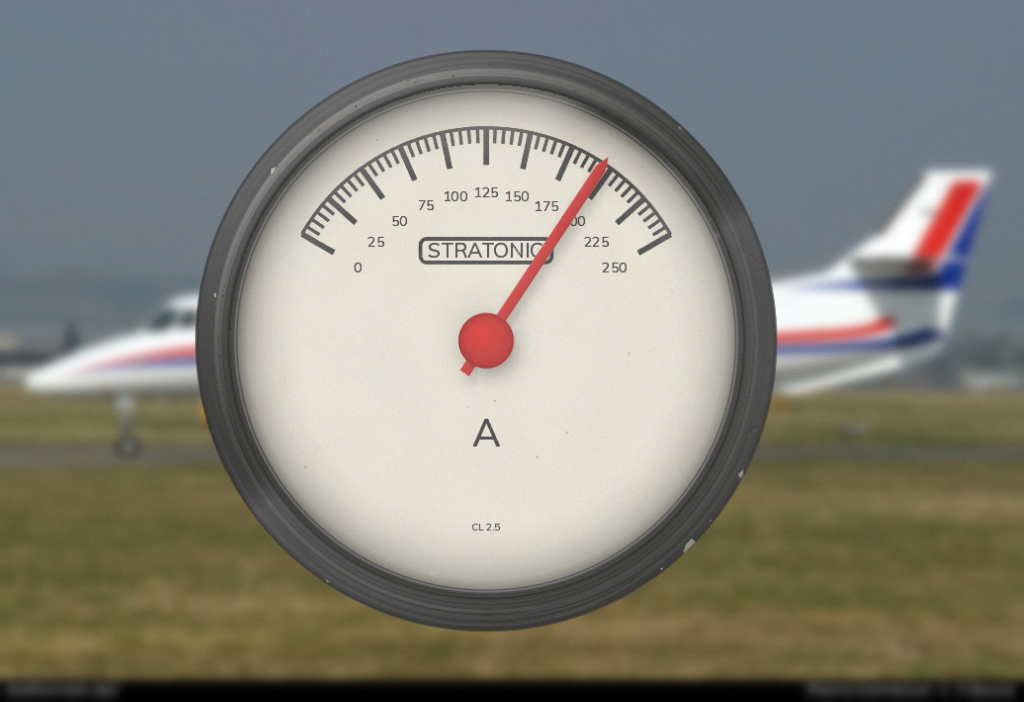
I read 195,A
